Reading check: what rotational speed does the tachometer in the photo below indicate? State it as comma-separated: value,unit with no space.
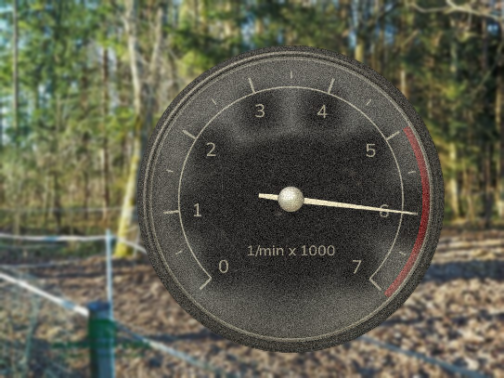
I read 6000,rpm
